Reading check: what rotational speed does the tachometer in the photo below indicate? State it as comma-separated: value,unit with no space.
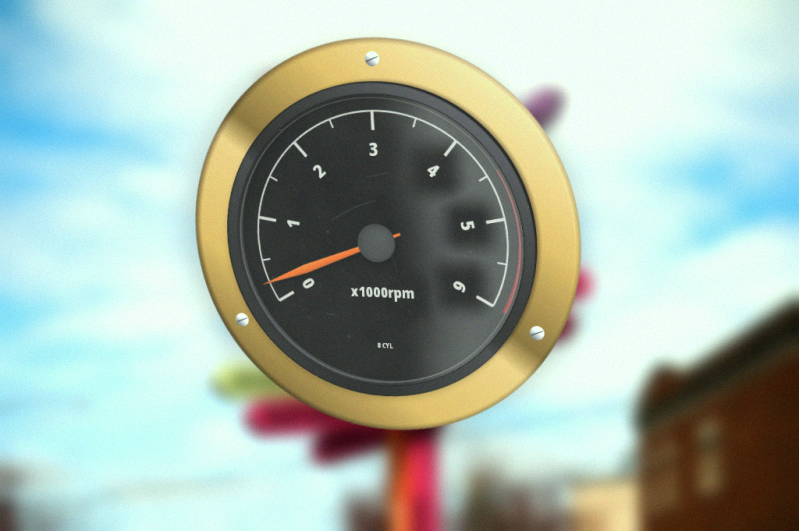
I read 250,rpm
